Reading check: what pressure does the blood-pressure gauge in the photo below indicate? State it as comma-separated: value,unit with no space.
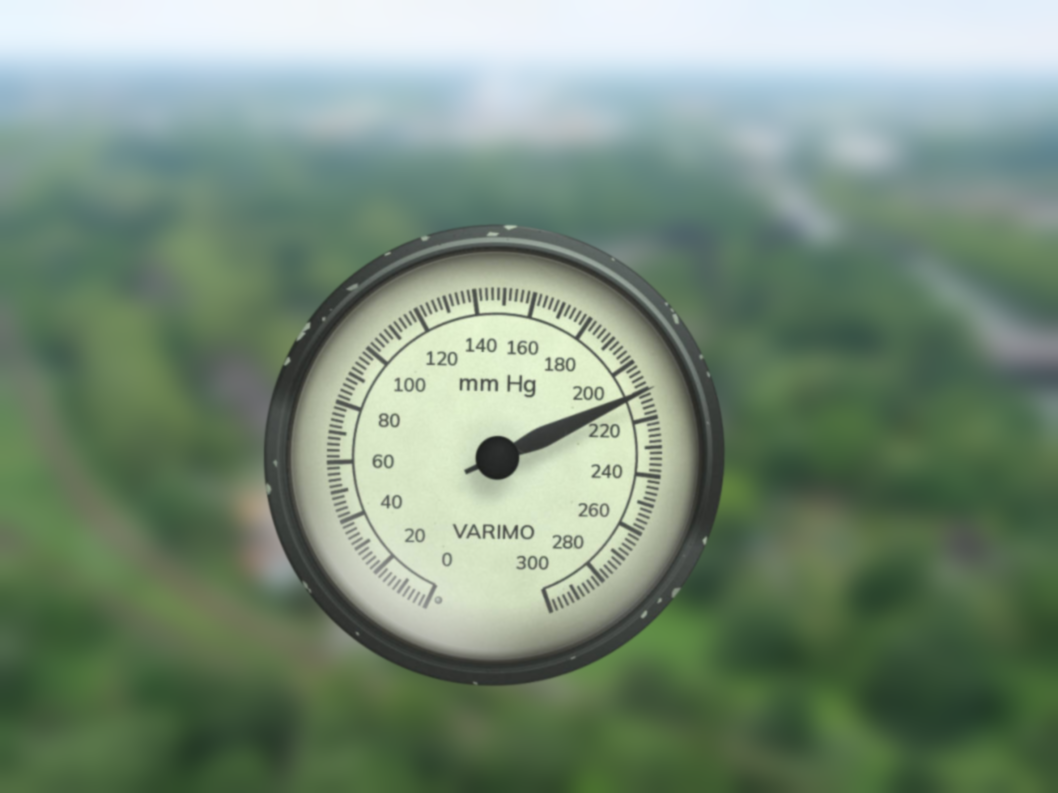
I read 210,mmHg
